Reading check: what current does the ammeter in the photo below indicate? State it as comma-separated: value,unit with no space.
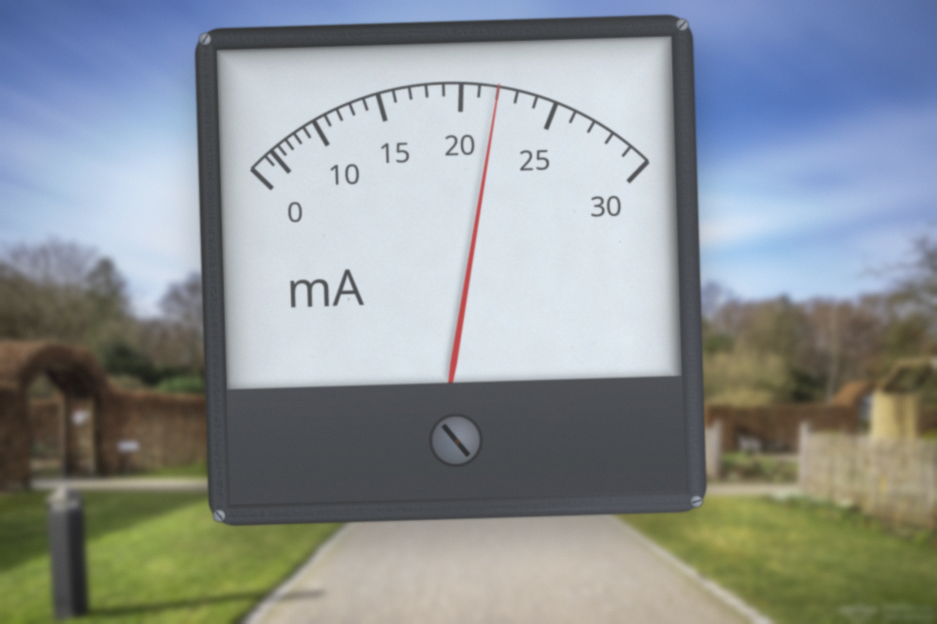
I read 22,mA
